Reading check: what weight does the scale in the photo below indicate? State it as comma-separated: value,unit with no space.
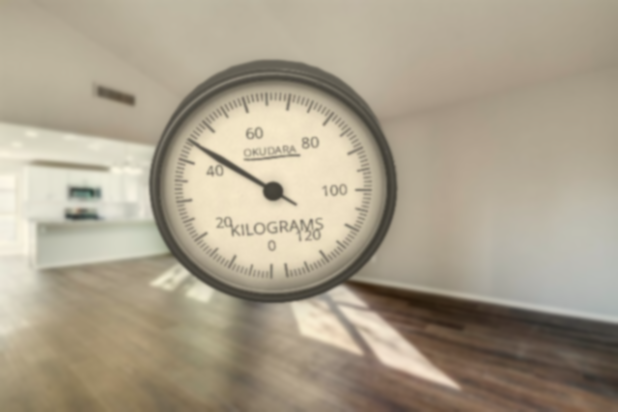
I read 45,kg
